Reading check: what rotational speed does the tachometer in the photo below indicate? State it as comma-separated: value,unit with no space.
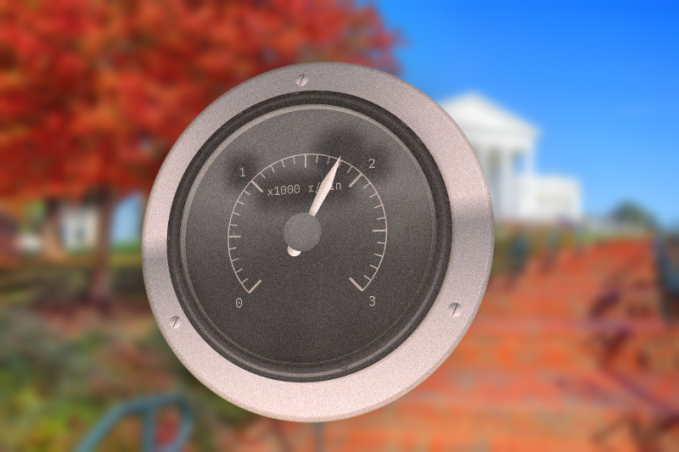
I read 1800,rpm
